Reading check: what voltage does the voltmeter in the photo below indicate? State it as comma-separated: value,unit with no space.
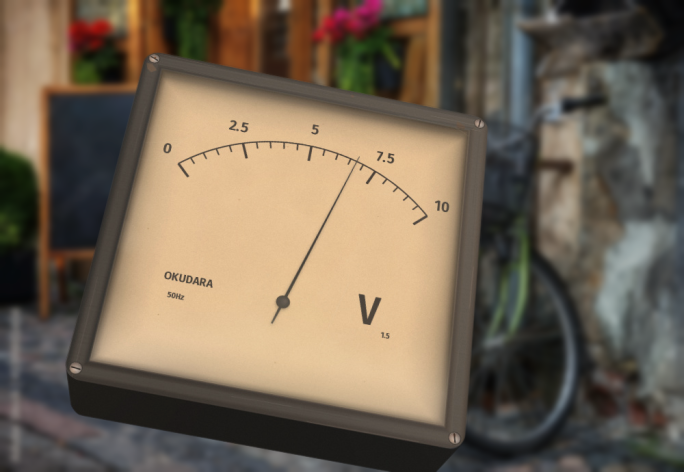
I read 6.75,V
